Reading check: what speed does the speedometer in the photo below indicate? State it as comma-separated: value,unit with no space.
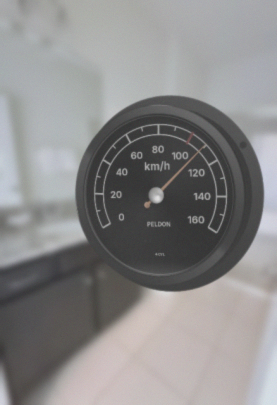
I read 110,km/h
